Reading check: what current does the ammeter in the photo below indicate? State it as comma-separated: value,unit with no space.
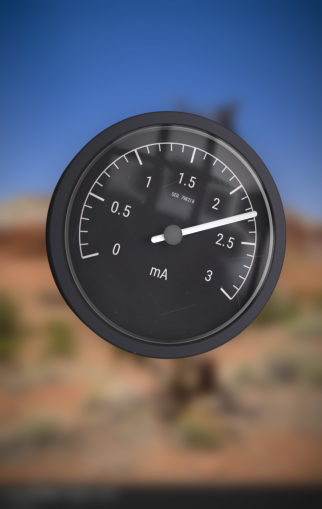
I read 2.25,mA
